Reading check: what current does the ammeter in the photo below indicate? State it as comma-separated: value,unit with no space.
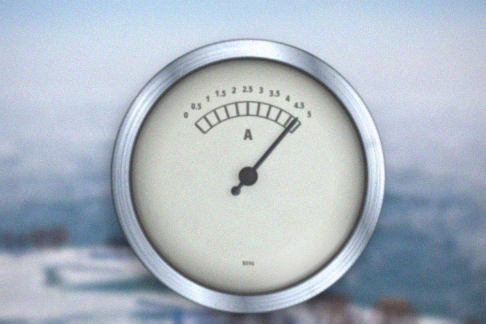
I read 4.75,A
